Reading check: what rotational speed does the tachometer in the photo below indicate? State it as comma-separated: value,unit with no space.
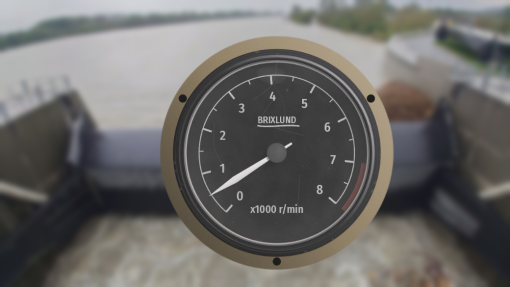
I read 500,rpm
